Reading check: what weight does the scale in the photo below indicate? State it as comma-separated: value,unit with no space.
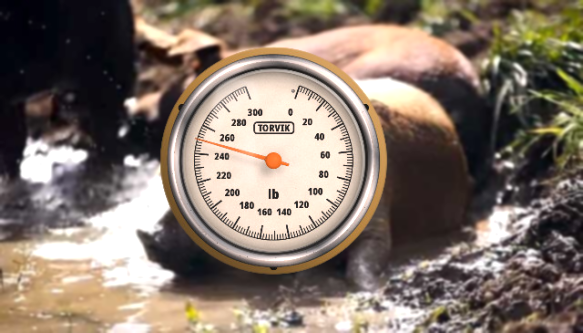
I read 250,lb
